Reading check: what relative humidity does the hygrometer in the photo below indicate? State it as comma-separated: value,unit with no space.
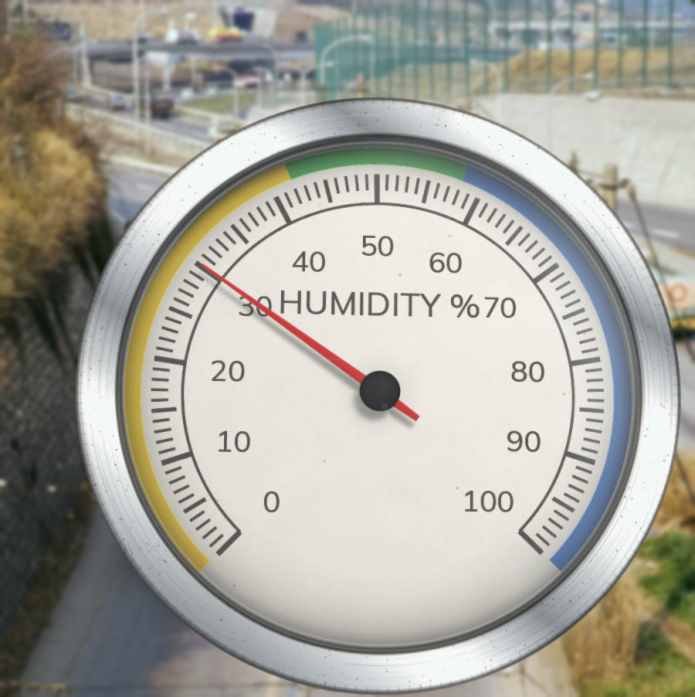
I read 30,%
